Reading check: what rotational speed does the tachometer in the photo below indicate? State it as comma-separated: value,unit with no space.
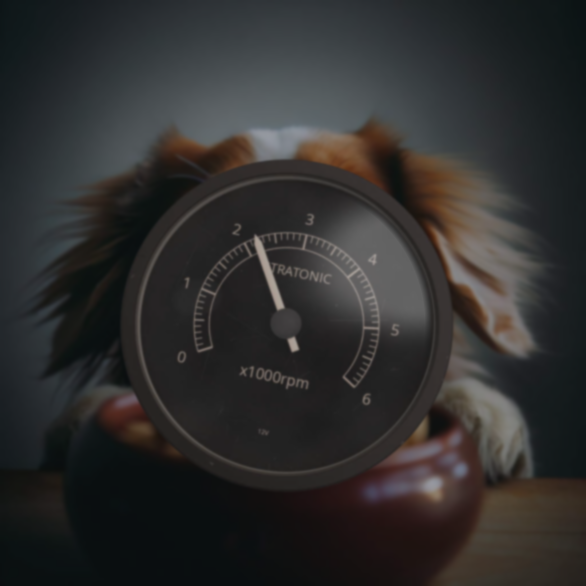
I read 2200,rpm
